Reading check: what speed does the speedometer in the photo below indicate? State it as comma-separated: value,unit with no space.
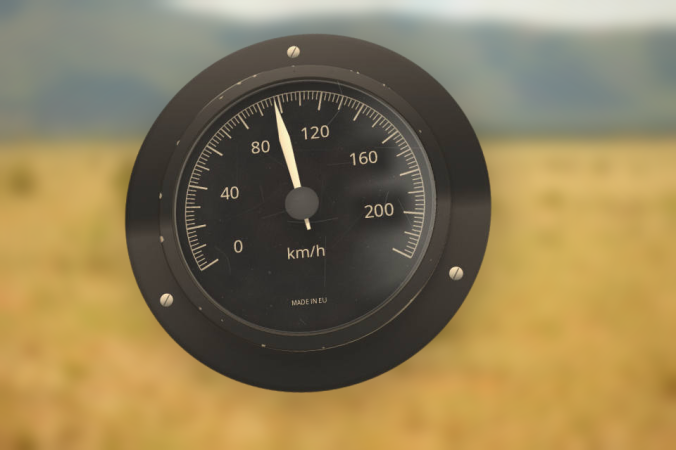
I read 98,km/h
